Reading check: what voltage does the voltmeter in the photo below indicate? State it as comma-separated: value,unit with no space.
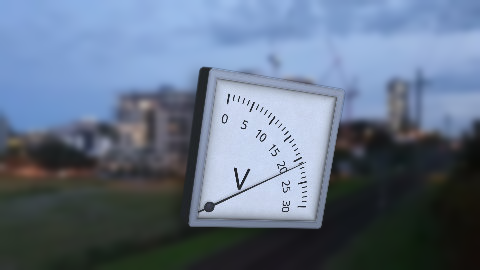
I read 21,V
